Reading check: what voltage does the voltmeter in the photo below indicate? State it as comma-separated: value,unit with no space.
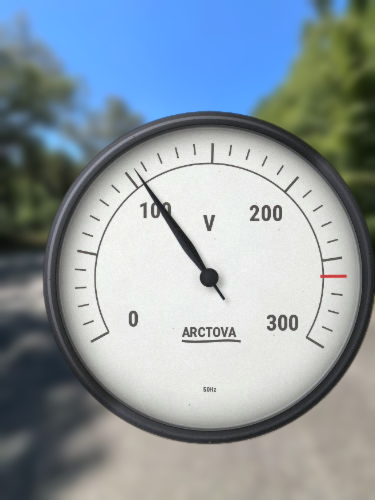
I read 105,V
